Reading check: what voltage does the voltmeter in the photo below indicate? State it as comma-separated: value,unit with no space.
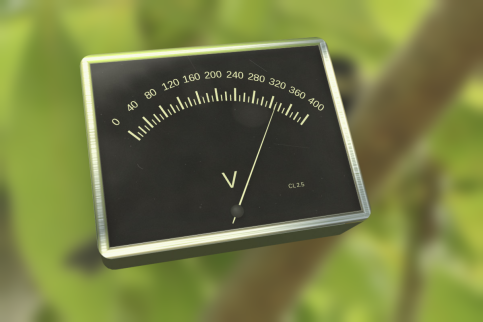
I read 330,V
